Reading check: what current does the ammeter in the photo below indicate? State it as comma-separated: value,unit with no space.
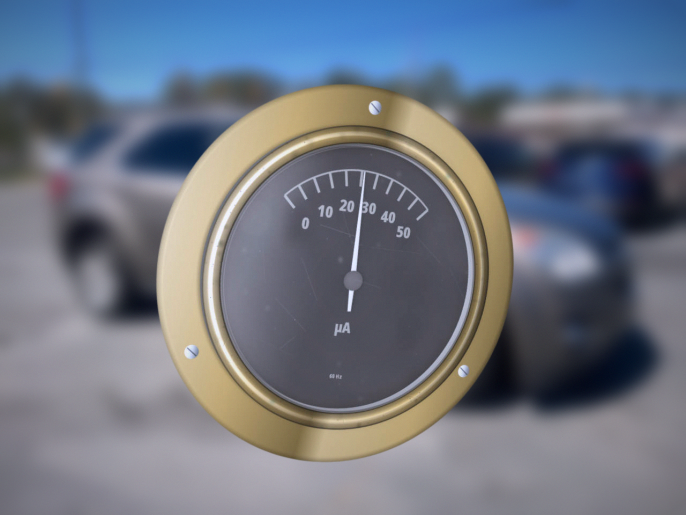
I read 25,µA
